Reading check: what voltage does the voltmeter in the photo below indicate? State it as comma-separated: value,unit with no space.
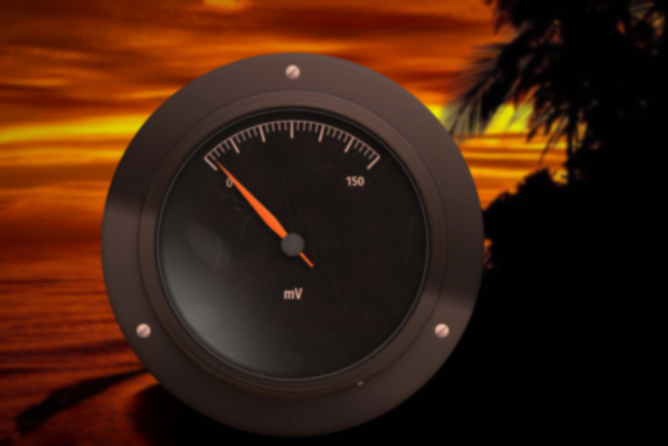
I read 5,mV
